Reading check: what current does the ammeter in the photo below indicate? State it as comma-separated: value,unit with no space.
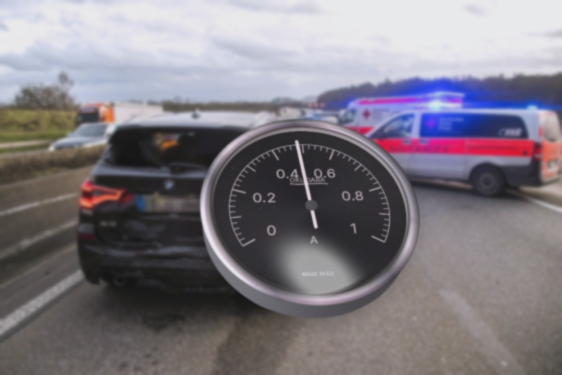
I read 0.48,A
